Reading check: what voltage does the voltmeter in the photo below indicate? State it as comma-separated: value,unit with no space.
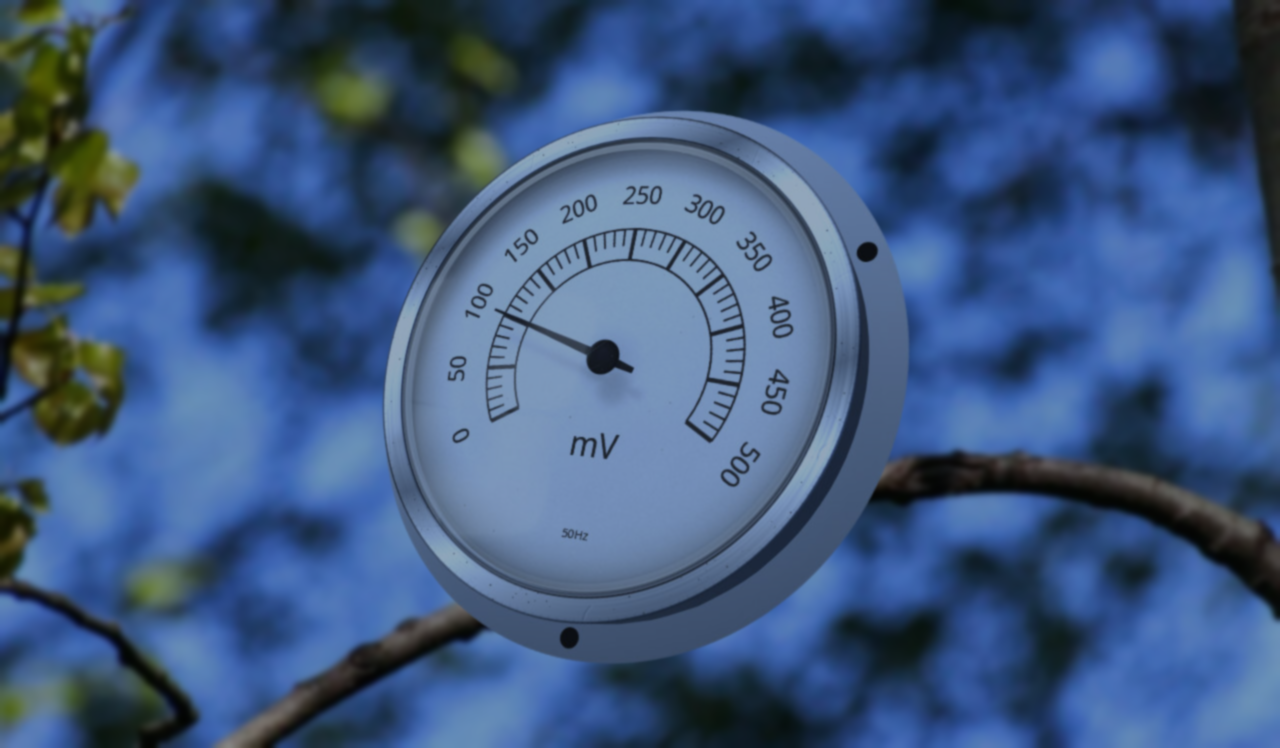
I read 100,mV
